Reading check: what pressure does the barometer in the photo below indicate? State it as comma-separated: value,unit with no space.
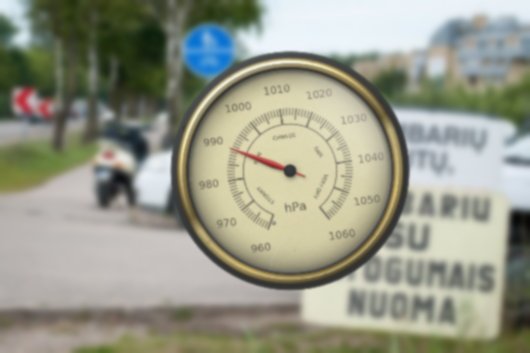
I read 990,hPa
